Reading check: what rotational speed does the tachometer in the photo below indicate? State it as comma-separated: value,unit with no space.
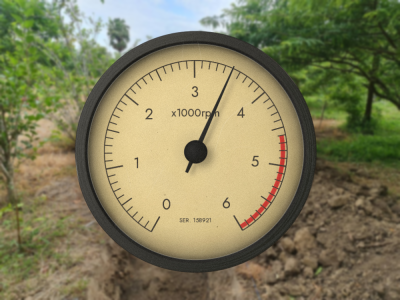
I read 3500,rpm
